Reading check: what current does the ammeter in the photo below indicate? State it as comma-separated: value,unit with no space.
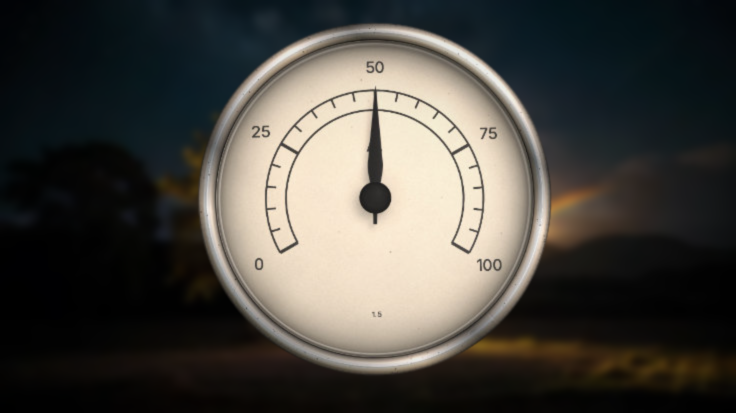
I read 50,A
